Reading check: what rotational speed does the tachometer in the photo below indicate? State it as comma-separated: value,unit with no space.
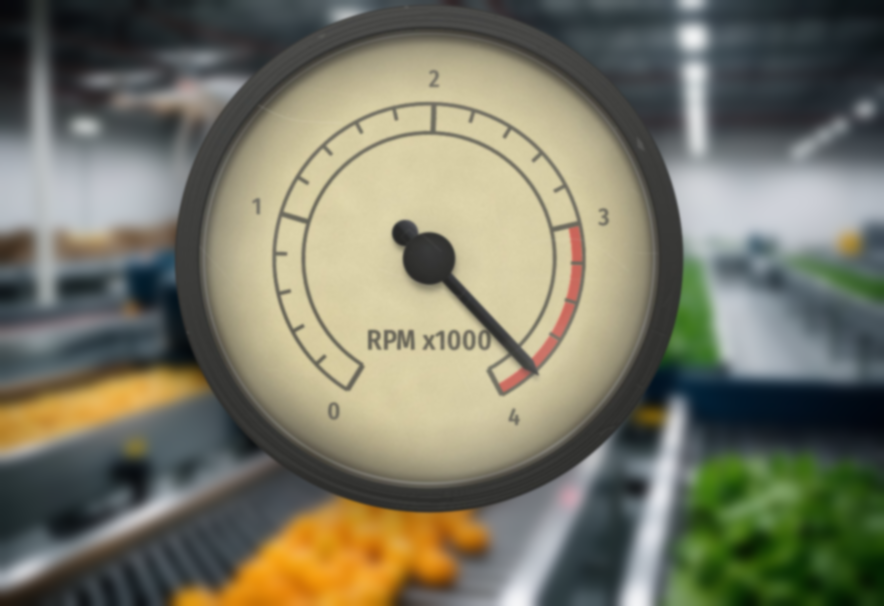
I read 3800,rpm
